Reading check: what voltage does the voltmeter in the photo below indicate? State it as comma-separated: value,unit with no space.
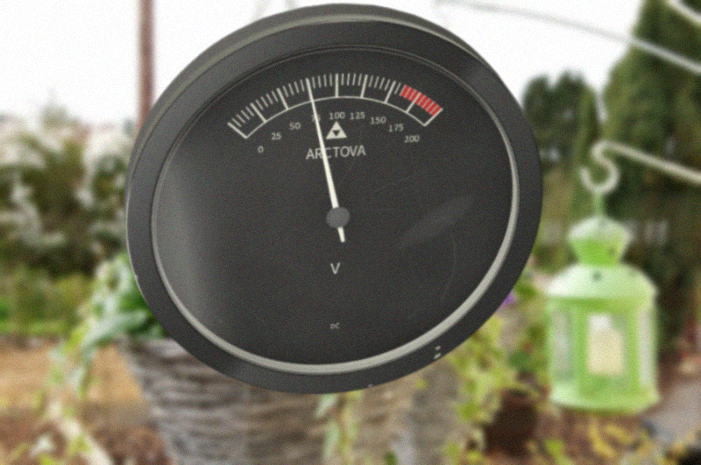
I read 75,V
